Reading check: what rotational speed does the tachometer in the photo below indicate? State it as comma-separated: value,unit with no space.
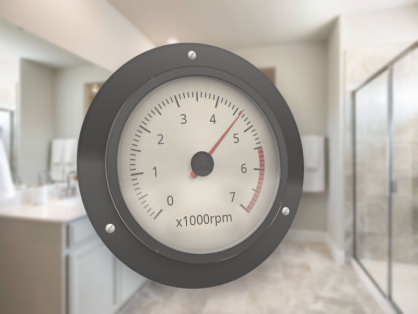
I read 4600,rpm
